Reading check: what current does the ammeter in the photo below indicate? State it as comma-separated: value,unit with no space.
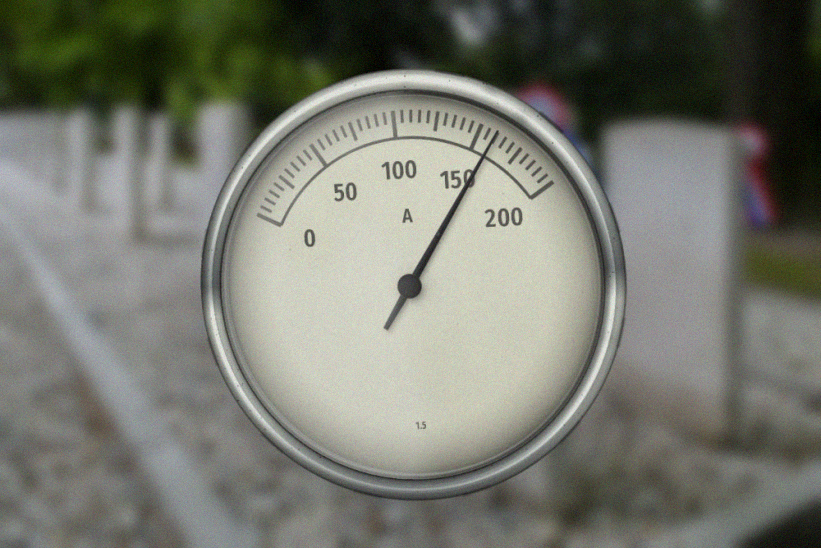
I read 160,A
